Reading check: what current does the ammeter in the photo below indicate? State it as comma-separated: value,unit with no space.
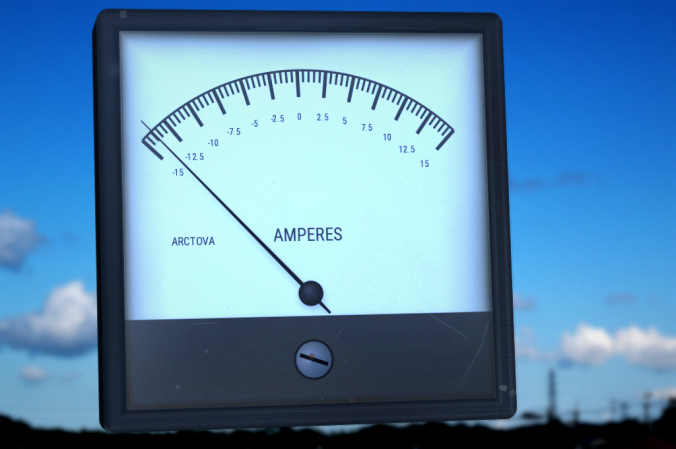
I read -14,A
